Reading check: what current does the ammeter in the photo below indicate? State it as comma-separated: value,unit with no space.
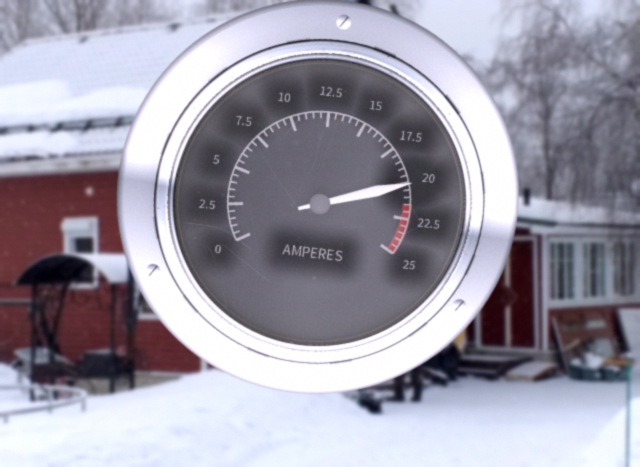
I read 20,A
